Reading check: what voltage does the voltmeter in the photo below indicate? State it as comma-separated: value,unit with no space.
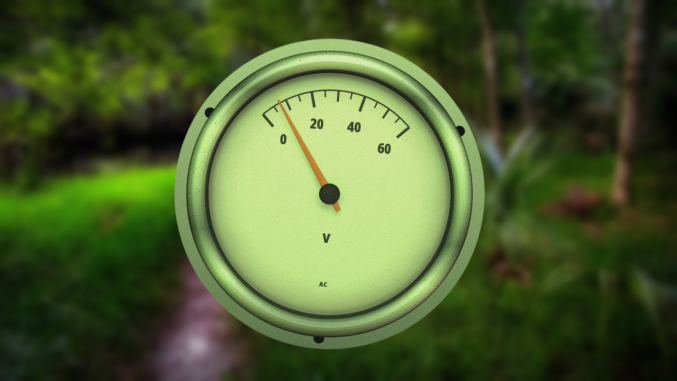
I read 7.5,V
